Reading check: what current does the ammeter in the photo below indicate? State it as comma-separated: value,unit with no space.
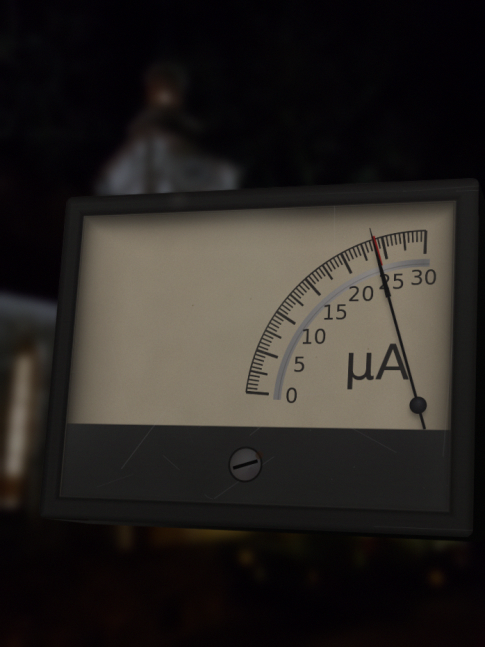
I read 24,µA
